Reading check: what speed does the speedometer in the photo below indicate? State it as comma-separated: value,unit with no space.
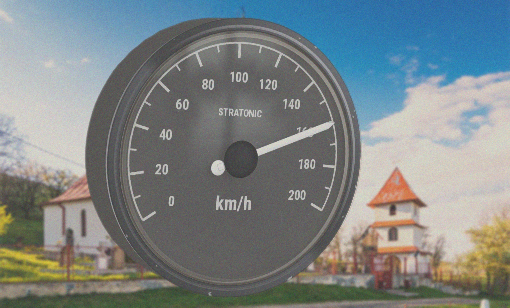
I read 160,km/h
